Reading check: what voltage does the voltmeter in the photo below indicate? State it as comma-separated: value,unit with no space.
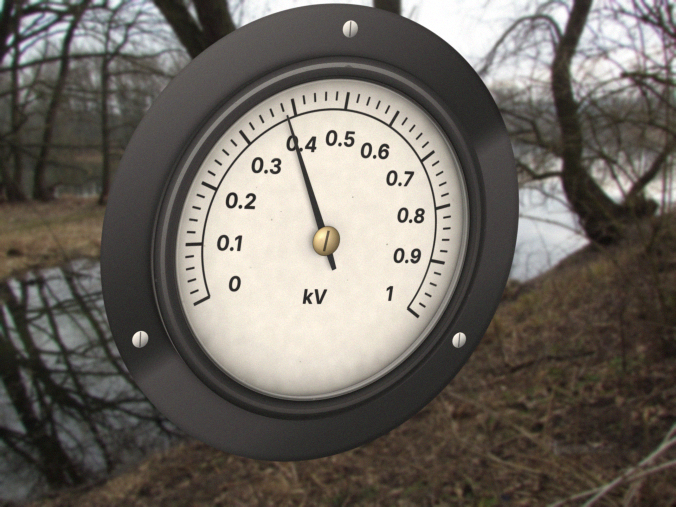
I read 0.38,kV
